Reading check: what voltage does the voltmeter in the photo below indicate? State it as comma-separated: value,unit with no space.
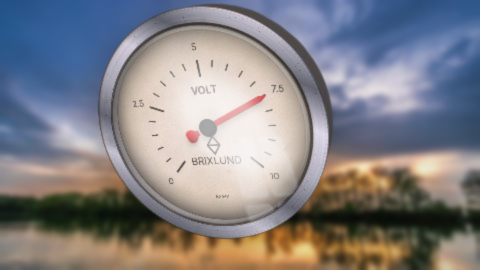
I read 7.5,V
